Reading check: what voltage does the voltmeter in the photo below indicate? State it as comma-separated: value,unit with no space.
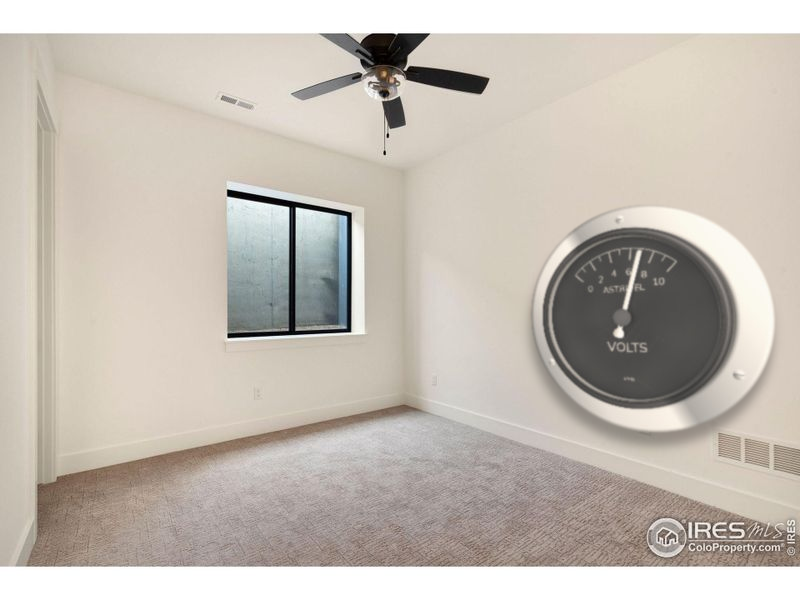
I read 7,V
